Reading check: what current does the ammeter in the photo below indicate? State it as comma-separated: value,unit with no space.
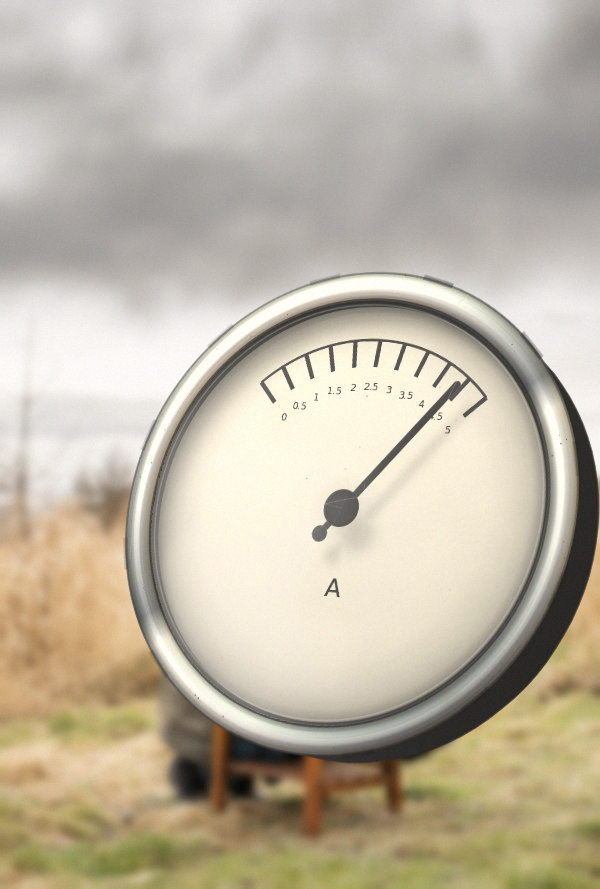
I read 4.5,A
